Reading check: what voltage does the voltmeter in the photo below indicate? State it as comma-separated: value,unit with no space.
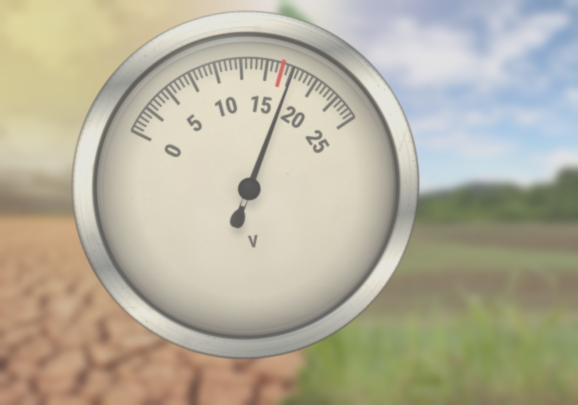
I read 17.5,V
